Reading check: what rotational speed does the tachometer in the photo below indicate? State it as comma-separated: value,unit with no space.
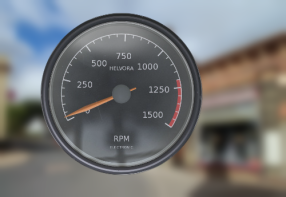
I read 25,rpm
